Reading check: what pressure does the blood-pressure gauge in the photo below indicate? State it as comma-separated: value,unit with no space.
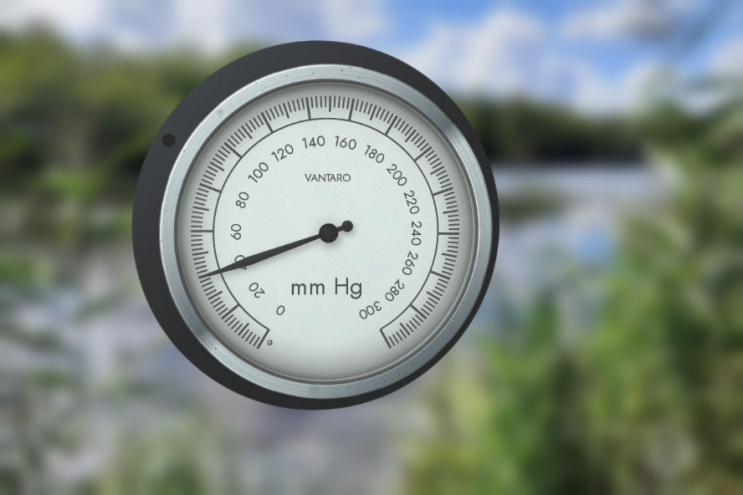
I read 40,mmHg
